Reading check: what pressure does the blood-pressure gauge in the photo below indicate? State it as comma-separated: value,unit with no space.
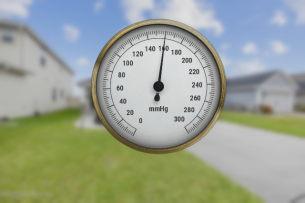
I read 160,mmHg
